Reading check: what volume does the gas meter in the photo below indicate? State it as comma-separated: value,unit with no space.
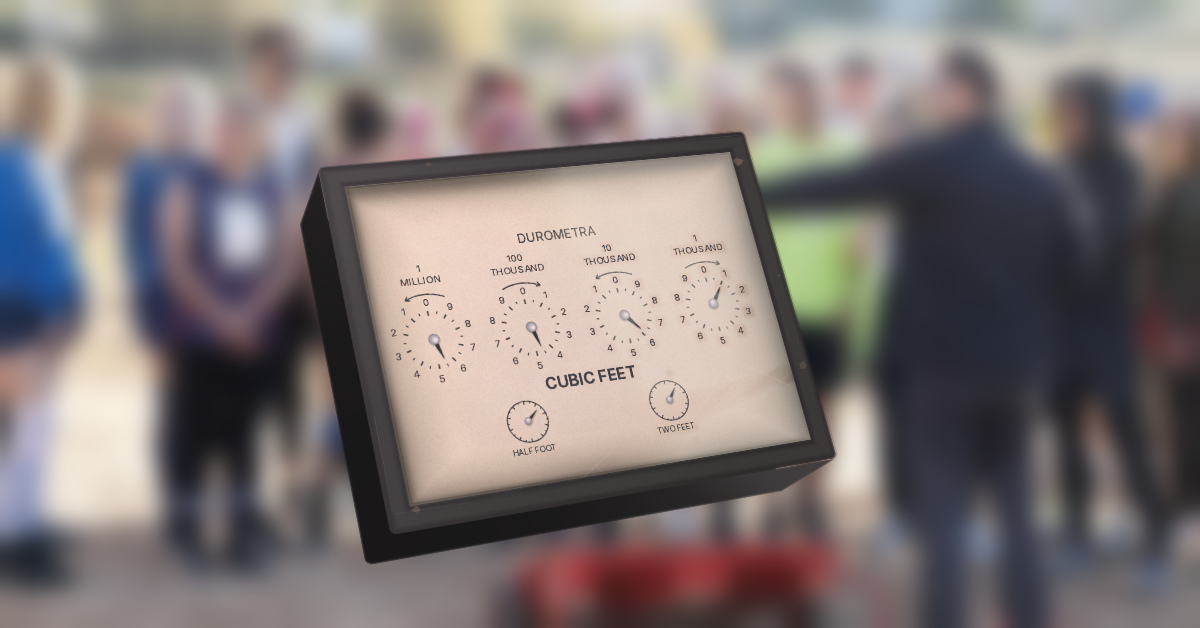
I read 546100,ft³
